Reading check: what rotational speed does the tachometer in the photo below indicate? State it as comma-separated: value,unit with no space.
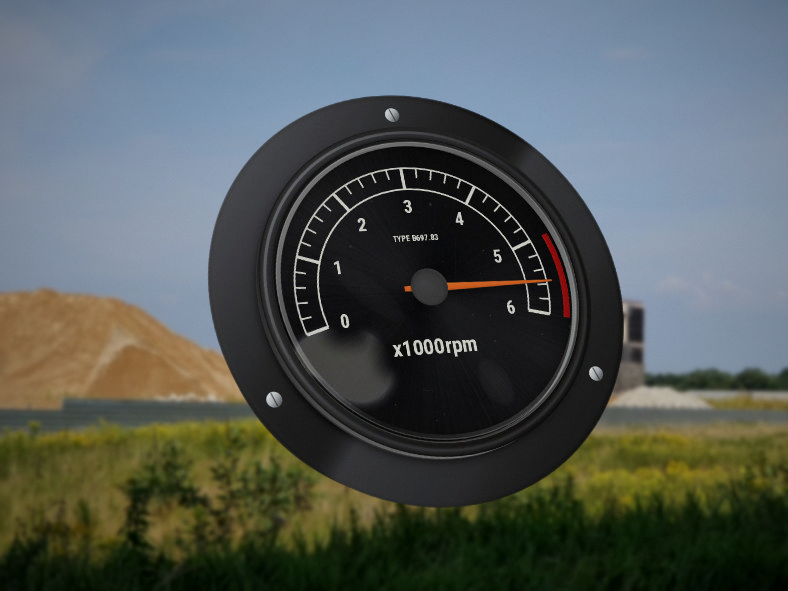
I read 5600,rpm
